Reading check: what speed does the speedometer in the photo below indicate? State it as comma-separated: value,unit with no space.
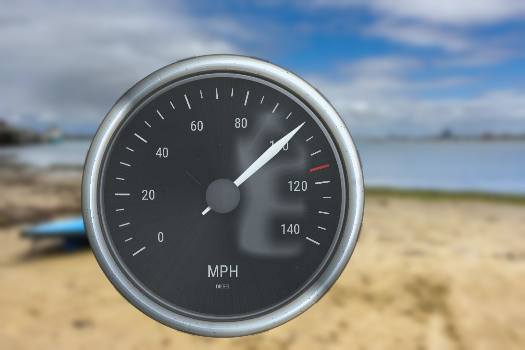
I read 100,mph
